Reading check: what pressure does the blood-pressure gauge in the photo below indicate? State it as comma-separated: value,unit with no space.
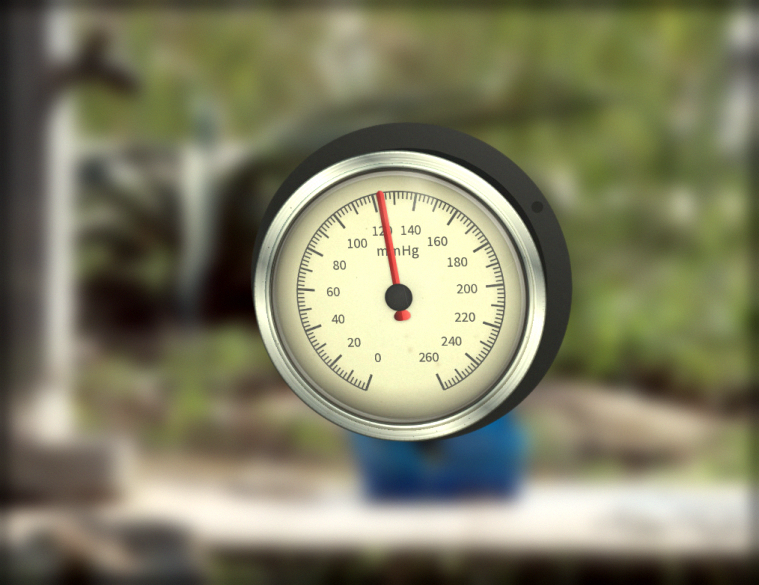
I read 124,mmHg
